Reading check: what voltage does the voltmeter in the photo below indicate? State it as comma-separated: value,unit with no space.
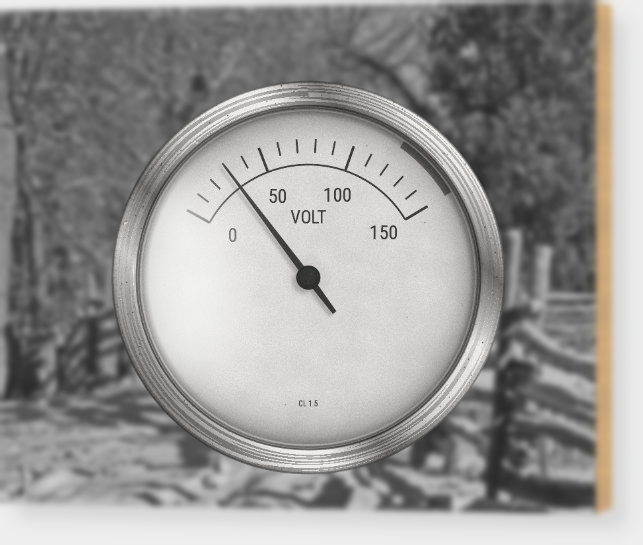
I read 30,V
